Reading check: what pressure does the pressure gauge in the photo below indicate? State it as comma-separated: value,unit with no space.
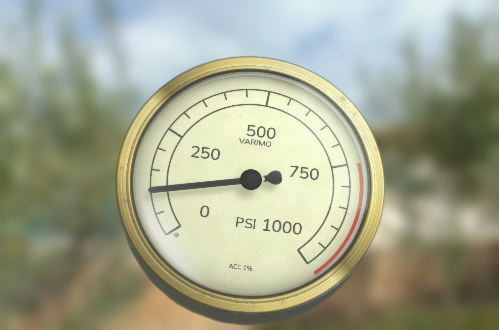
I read 100,psi
